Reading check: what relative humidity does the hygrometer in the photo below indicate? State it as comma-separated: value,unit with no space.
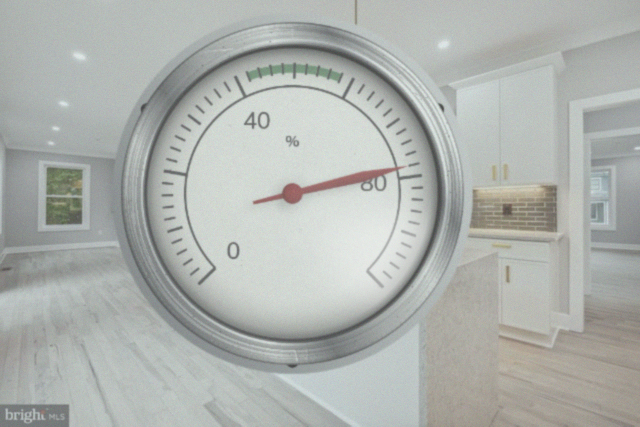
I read 78,%
